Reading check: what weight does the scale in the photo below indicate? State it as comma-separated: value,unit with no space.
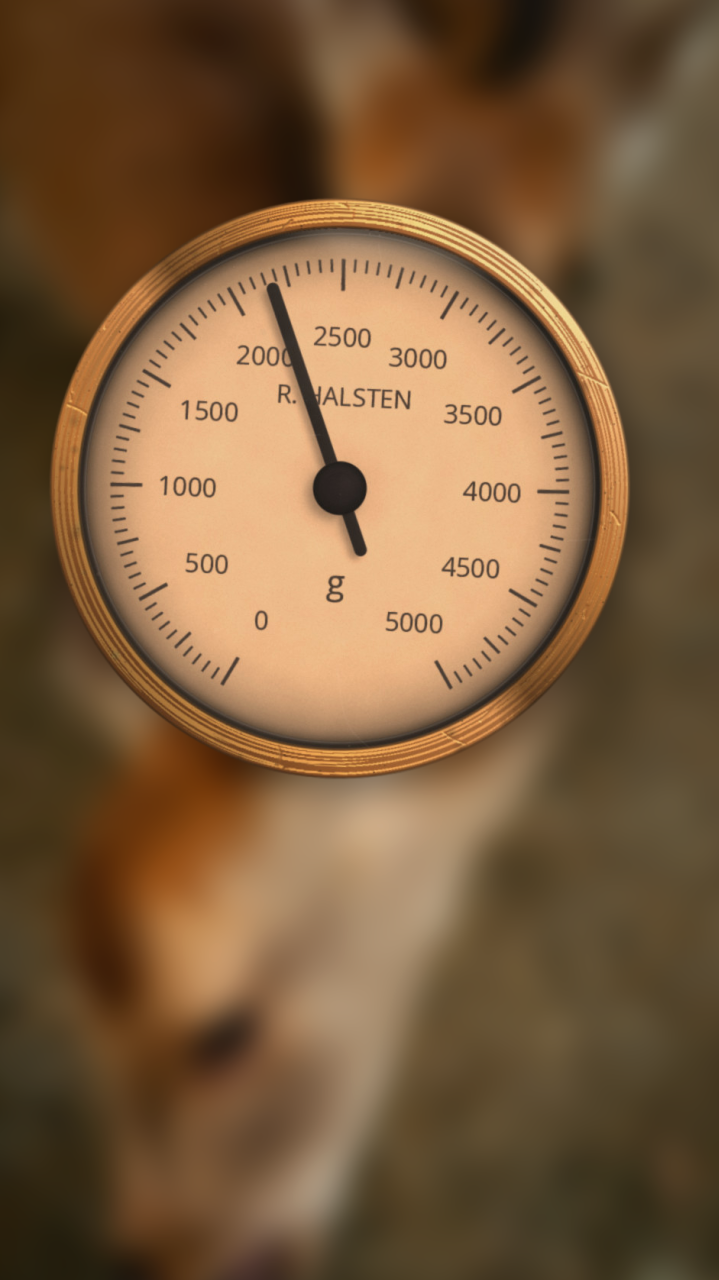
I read 2175,g
